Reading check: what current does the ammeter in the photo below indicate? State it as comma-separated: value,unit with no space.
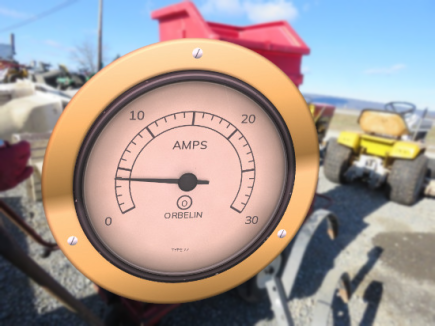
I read 4,A
